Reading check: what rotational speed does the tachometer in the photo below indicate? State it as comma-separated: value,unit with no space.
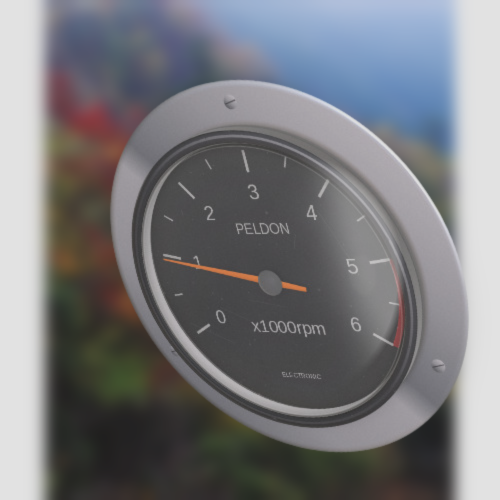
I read 1000,rpm
